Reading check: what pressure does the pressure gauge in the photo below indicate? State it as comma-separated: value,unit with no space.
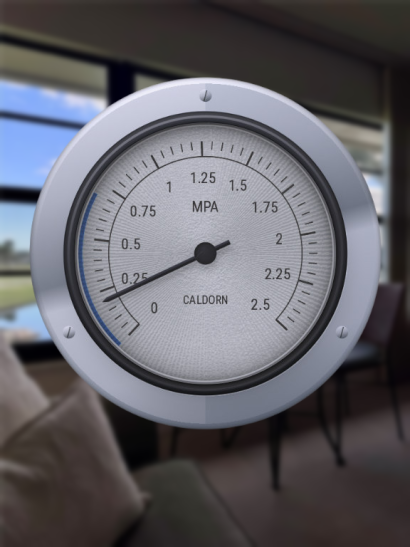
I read 0.2,MPa
